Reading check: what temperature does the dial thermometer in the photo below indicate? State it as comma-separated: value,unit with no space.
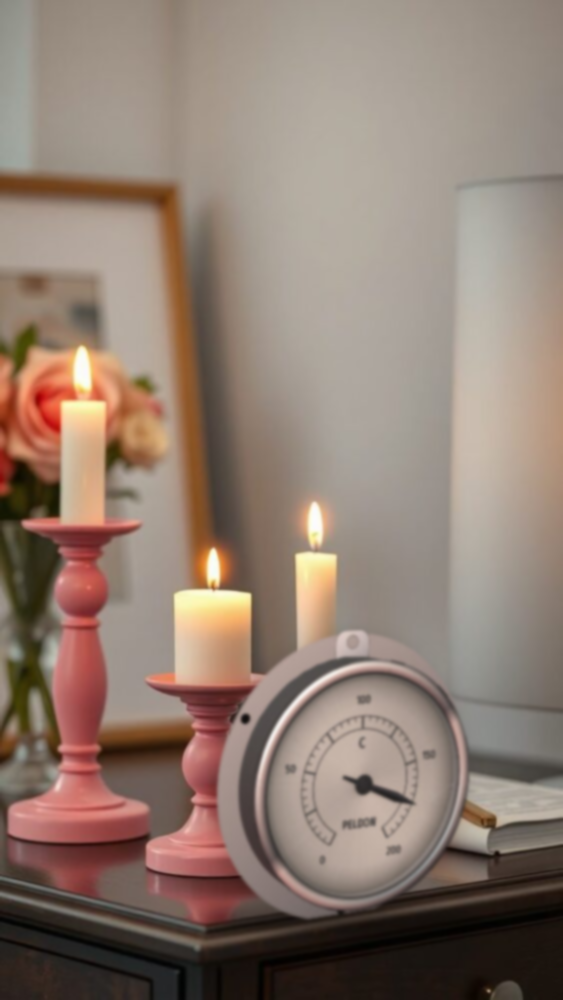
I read 175,°C
